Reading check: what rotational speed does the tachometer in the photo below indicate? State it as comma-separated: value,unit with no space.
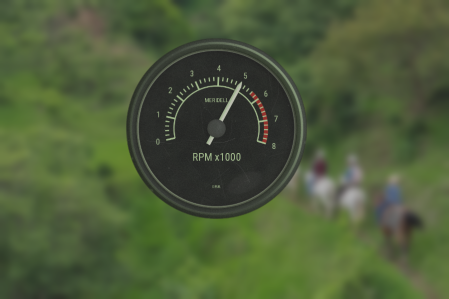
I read 5000,rpm
